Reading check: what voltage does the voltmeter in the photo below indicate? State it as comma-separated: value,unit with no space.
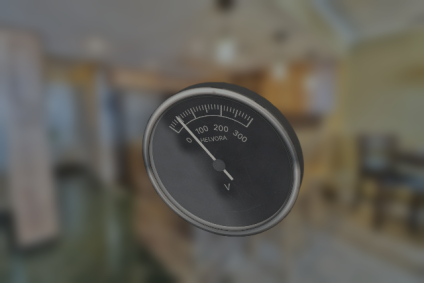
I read 50,V
